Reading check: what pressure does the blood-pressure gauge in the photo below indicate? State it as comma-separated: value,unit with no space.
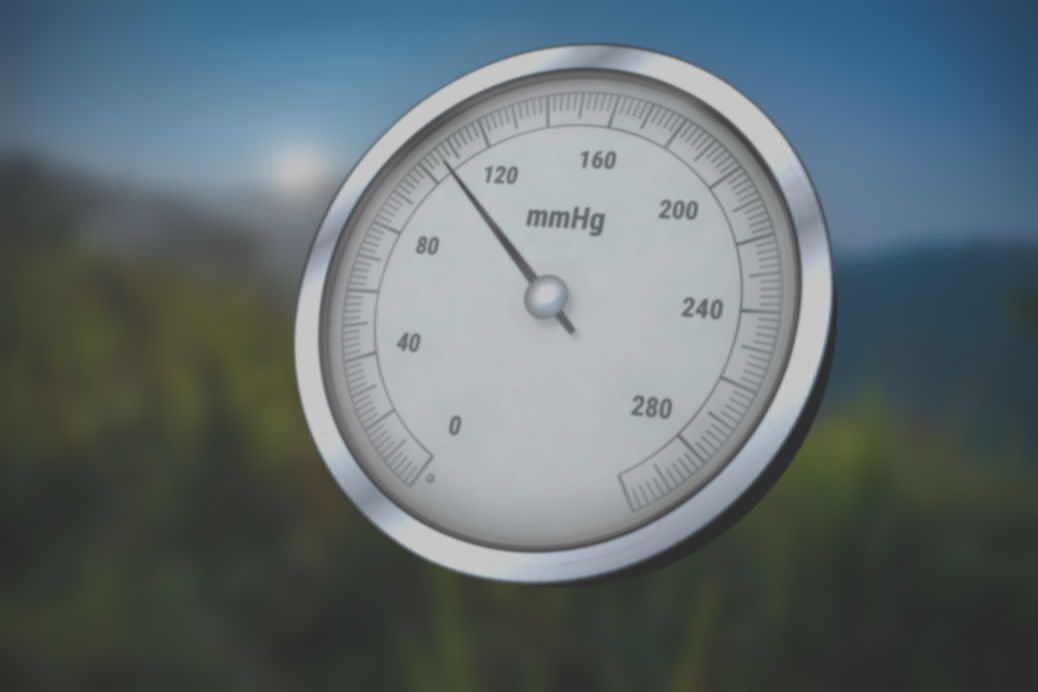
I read 106,mmHg
